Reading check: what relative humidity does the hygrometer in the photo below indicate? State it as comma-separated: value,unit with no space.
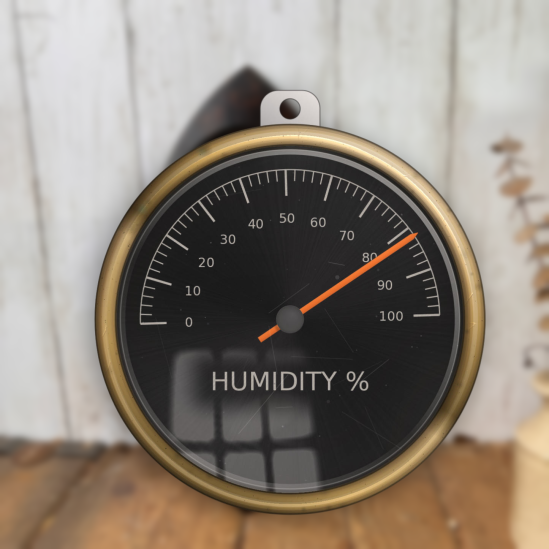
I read 82,%
